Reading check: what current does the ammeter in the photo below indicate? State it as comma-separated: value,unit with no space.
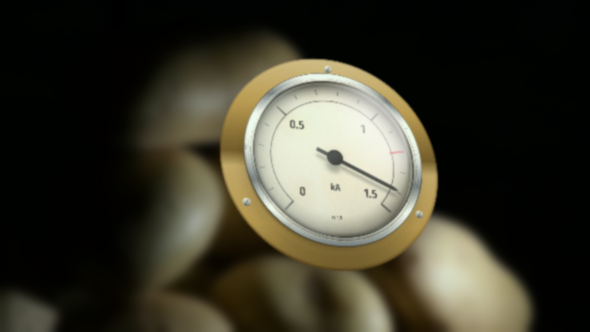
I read 1.4,kA
